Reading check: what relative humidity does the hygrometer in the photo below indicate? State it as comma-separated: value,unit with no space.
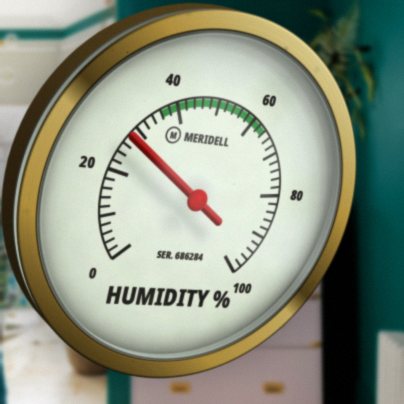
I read 28,%
